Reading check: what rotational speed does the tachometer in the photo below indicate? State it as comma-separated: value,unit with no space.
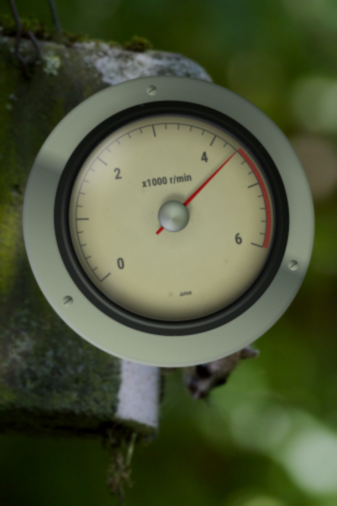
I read 4400,rpm
